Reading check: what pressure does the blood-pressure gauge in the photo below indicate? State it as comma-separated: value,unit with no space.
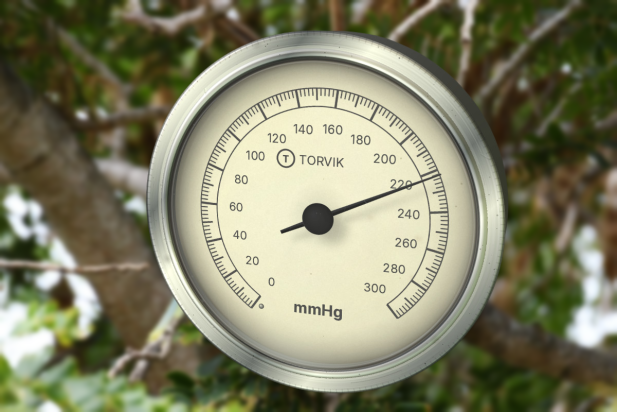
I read 222,mmHg
